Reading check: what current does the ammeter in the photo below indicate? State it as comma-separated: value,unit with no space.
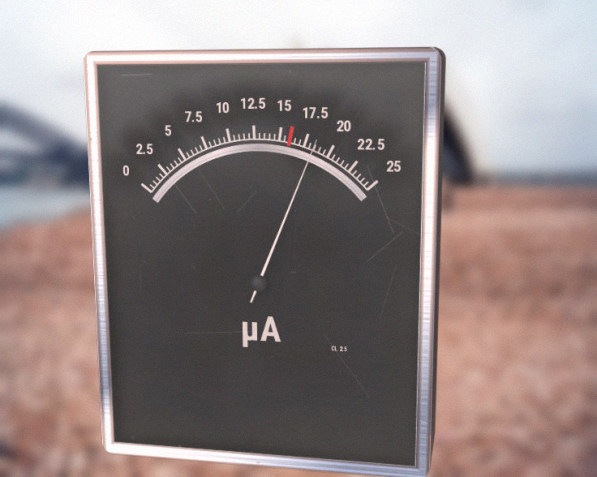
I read 18.5,µA
